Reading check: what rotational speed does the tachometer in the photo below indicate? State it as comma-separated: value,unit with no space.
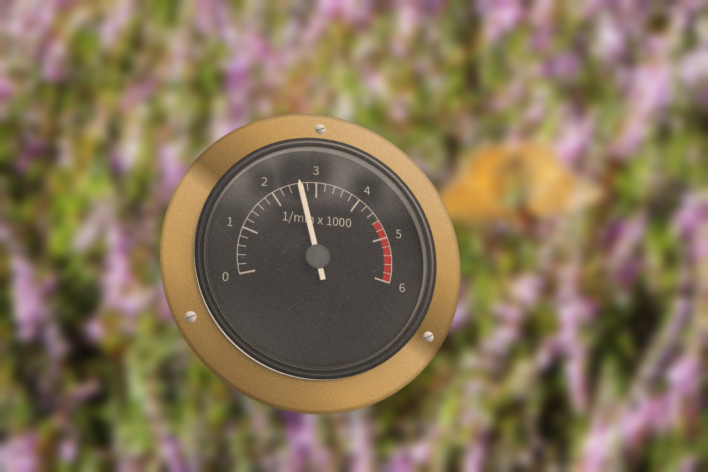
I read 2600,rpm
